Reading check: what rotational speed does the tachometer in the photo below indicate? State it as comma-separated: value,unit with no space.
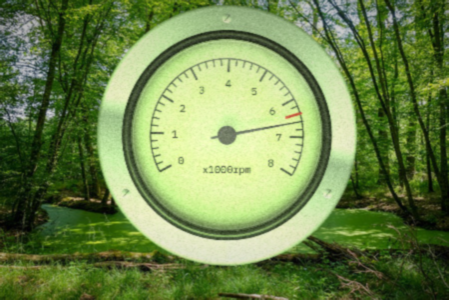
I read 6600,rpm
